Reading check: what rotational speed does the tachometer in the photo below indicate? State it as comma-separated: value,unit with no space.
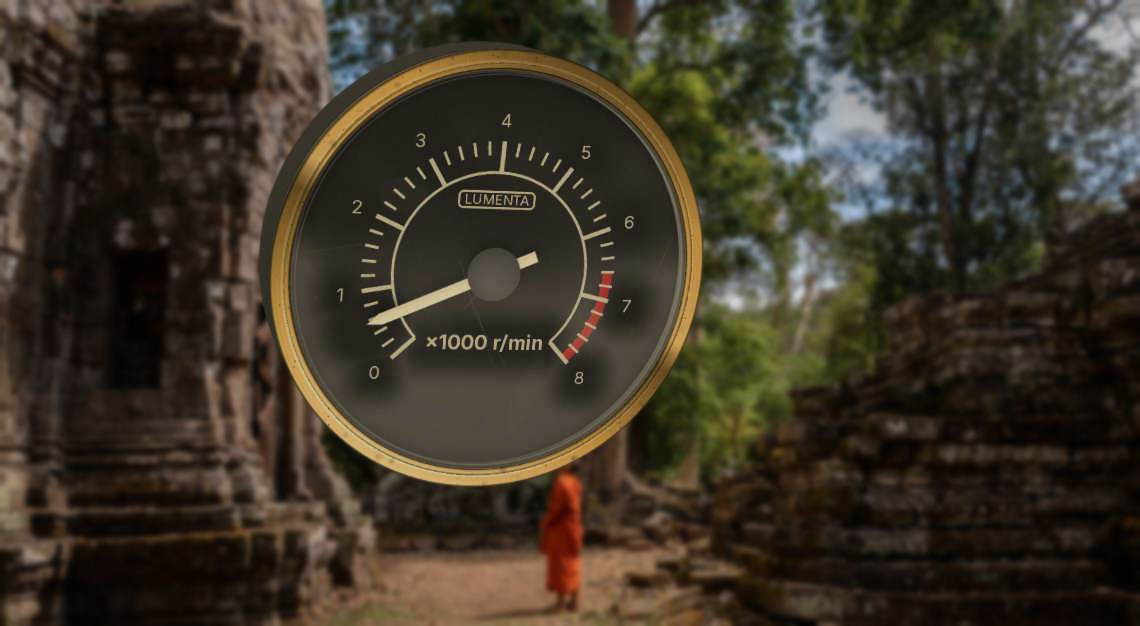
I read 600,rpm
